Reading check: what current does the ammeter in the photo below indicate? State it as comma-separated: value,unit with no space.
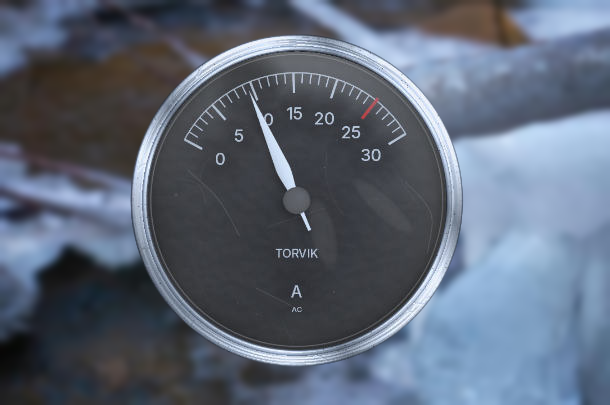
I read 9.5,A
